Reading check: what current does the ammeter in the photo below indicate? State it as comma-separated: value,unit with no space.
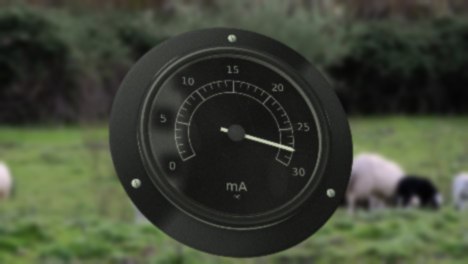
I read 28,mA
